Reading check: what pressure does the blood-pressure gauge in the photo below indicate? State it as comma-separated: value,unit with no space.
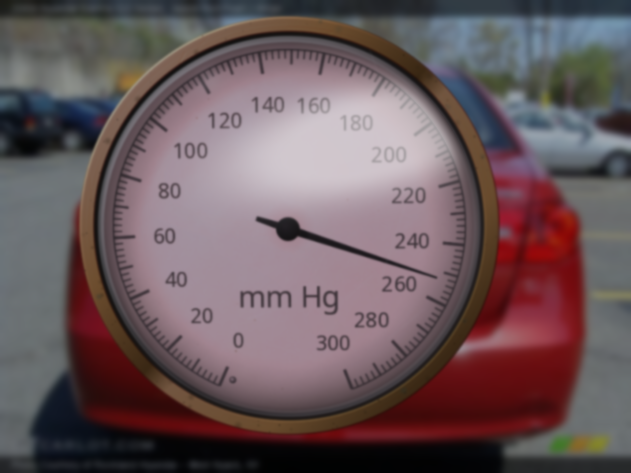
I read 252,mmHg
